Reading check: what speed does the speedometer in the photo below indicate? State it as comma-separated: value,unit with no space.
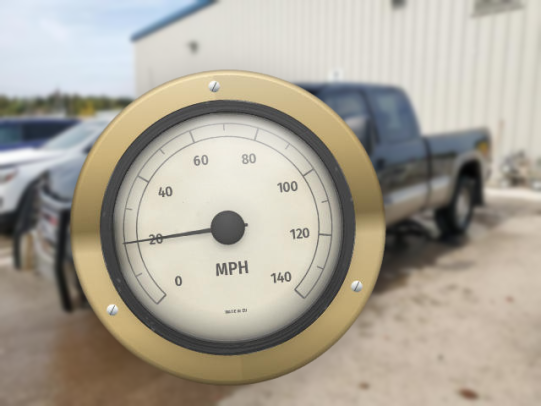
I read 20,mph
